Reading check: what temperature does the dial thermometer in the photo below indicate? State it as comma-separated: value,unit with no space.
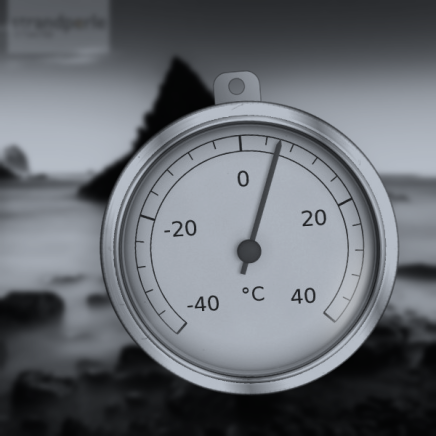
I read 6,°C
